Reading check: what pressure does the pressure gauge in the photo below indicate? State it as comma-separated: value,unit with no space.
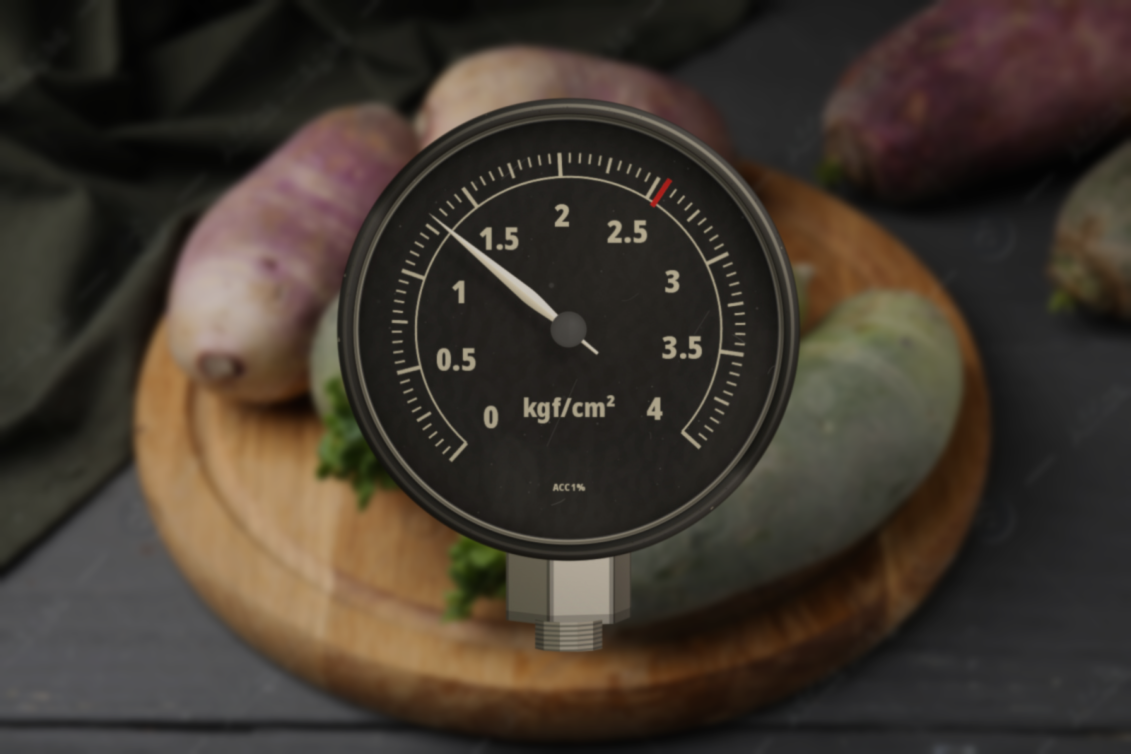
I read 1.3,kg/cm²
